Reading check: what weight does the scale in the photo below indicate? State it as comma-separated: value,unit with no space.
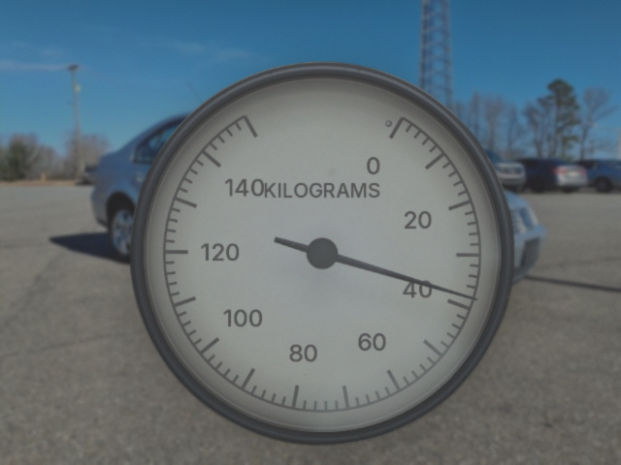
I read 38,kg
